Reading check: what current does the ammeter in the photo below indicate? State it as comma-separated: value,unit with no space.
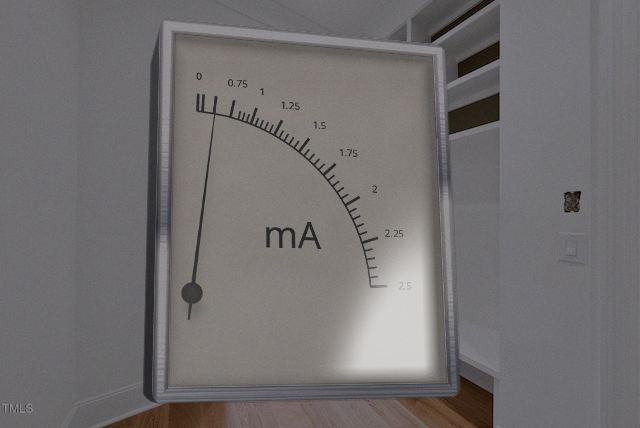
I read 0.5,mA
